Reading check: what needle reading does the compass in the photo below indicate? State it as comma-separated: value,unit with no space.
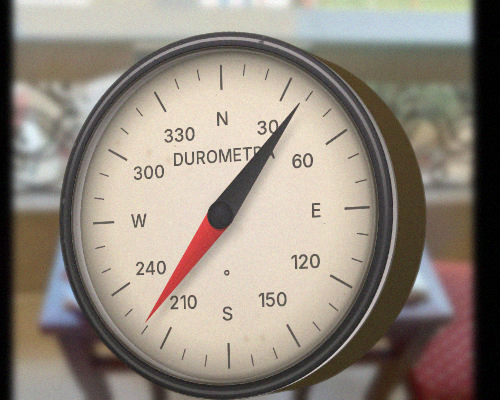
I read 220,°
